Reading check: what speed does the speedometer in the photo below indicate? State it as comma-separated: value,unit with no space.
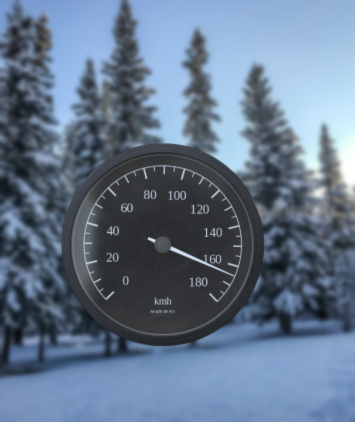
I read 165,km/h
